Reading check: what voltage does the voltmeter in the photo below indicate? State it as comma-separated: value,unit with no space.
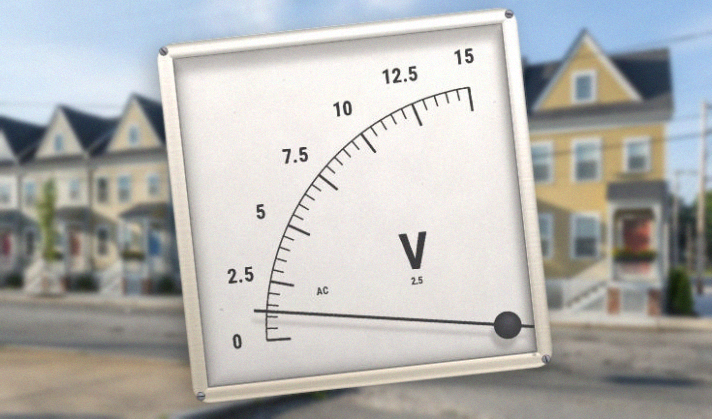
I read 1.25,V
